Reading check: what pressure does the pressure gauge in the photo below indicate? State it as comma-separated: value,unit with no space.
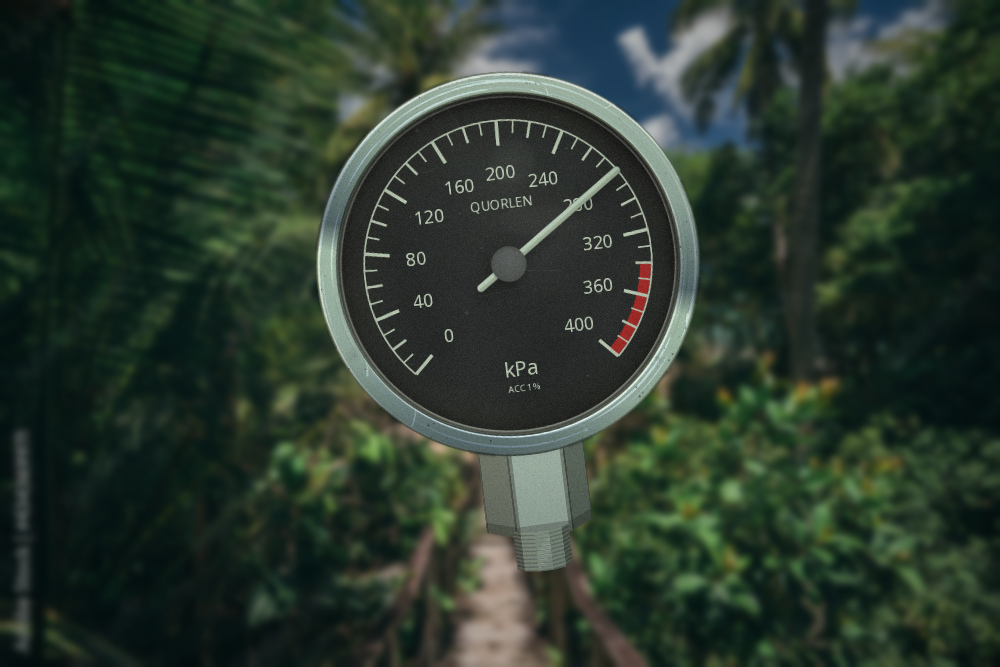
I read 280,kPa
